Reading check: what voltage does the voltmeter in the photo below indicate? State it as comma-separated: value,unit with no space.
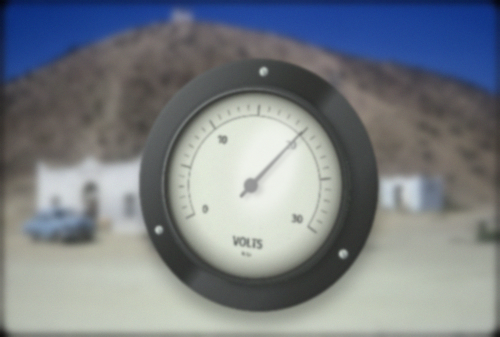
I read 20,V
